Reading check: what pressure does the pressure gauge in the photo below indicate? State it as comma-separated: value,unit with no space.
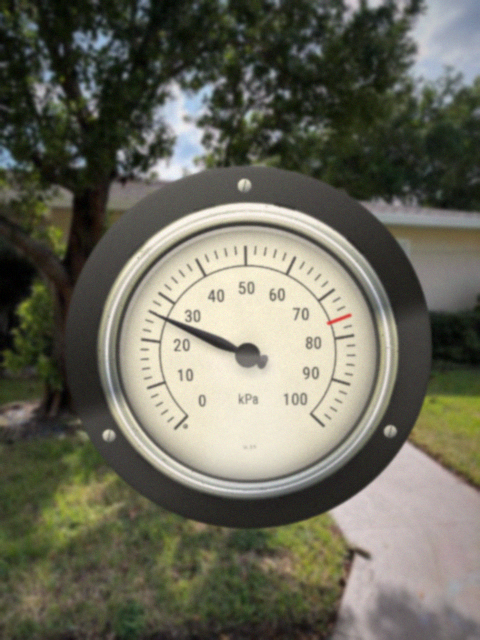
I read 26,kPa
